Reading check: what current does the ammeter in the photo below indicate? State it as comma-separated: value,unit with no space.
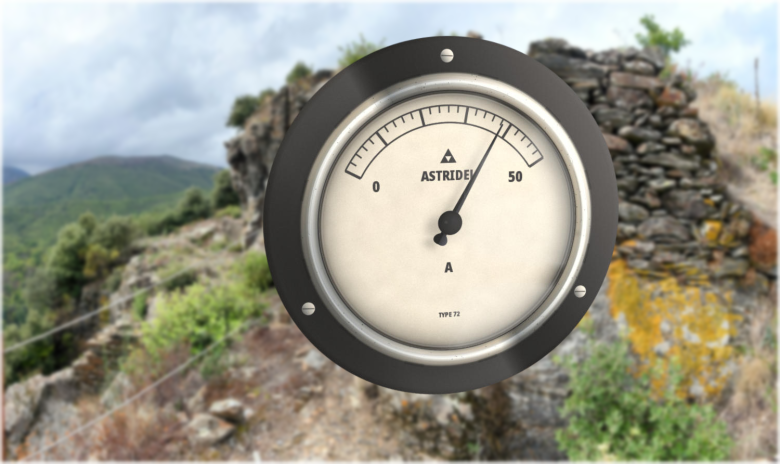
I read 38,A
